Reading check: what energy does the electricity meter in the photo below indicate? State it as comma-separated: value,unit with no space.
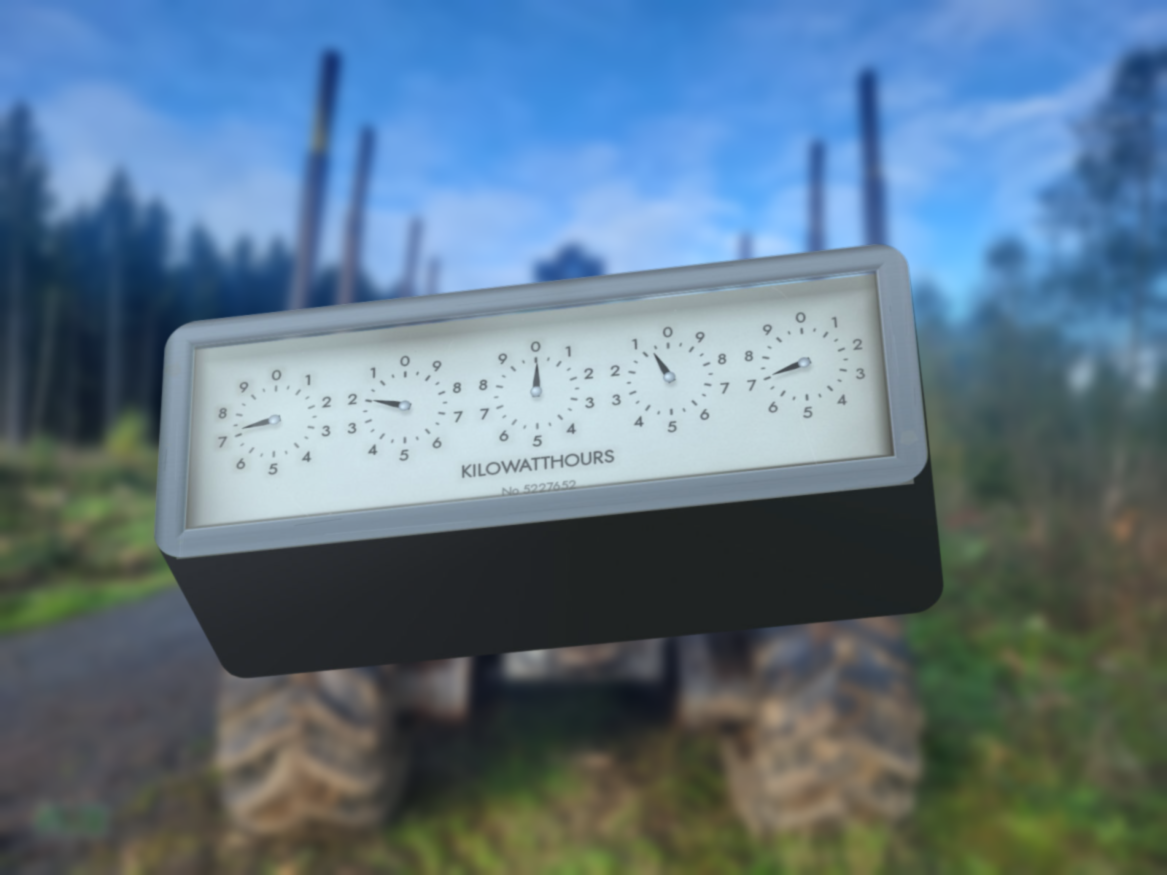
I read 72007,kWh
